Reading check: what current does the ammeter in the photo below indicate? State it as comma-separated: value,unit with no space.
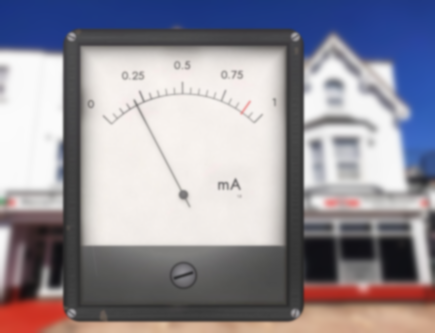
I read 0.2,mA
